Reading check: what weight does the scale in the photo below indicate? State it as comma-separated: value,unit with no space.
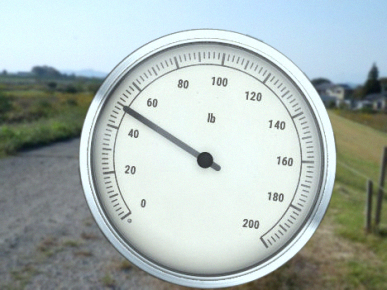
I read 50,lb
